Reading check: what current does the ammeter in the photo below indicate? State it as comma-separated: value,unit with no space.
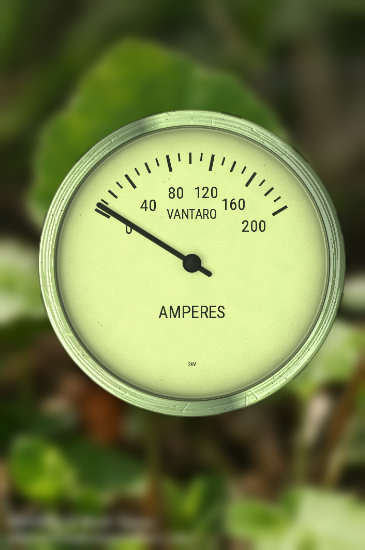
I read 5,A
